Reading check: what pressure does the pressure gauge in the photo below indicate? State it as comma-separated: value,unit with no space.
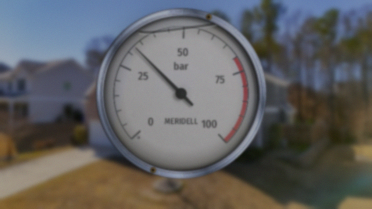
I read 32.5,bar
